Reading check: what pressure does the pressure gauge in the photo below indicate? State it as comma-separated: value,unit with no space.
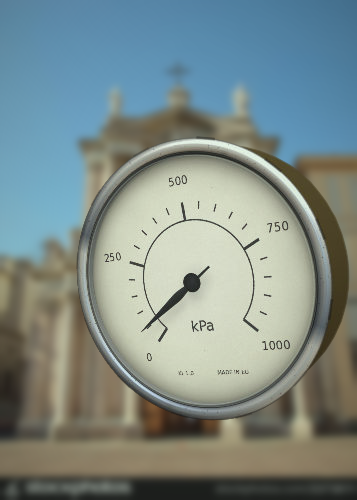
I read 50,kPa
